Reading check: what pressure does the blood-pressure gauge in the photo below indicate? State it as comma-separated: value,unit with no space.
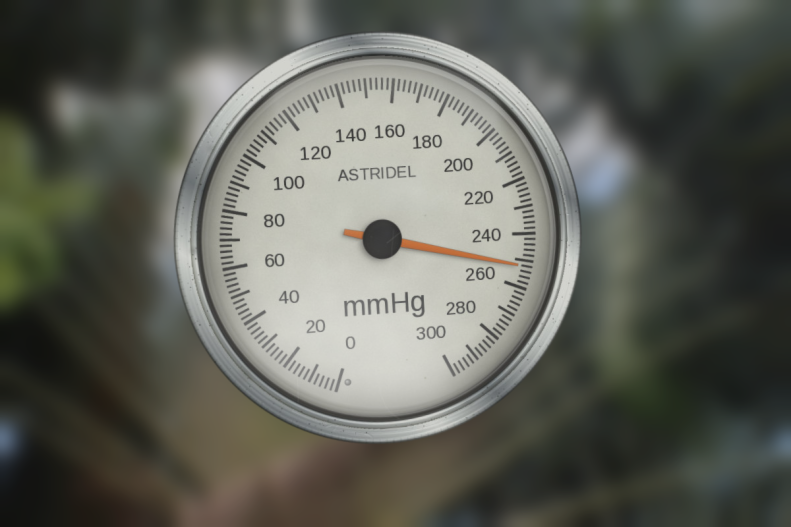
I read 252,mmHg
